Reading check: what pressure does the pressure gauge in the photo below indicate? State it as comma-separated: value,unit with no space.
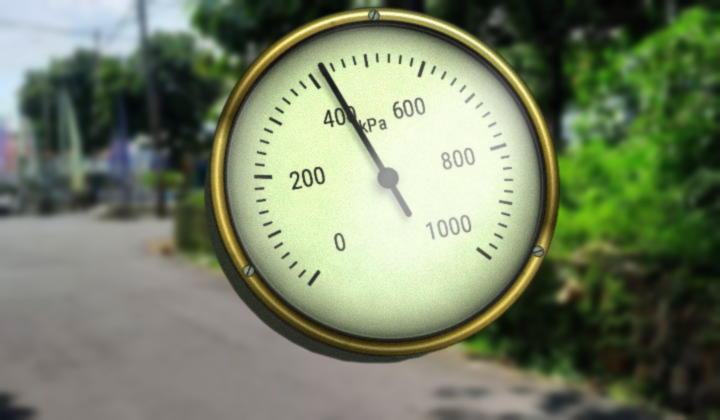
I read 420,kPa
